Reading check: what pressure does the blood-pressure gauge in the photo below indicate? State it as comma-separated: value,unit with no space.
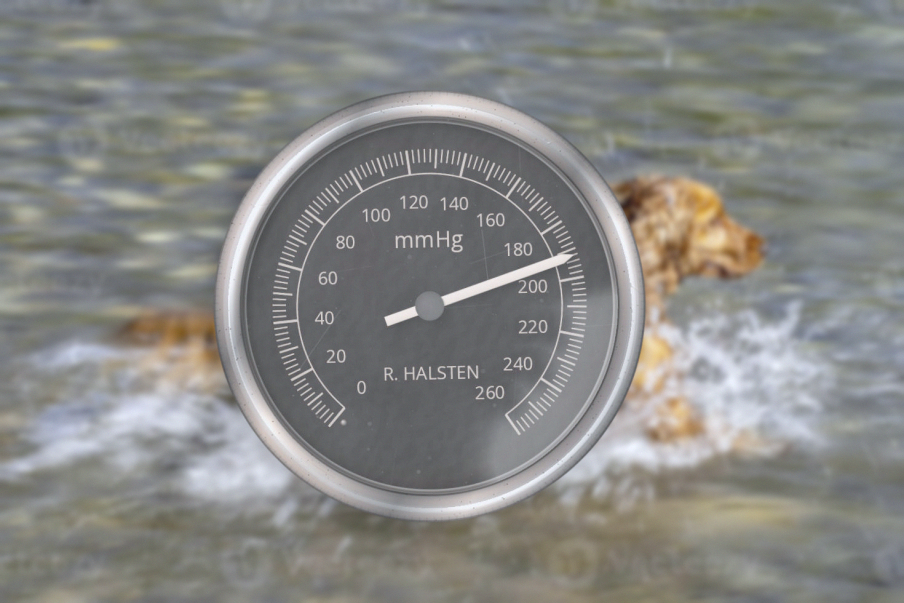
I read 192,mmHg
